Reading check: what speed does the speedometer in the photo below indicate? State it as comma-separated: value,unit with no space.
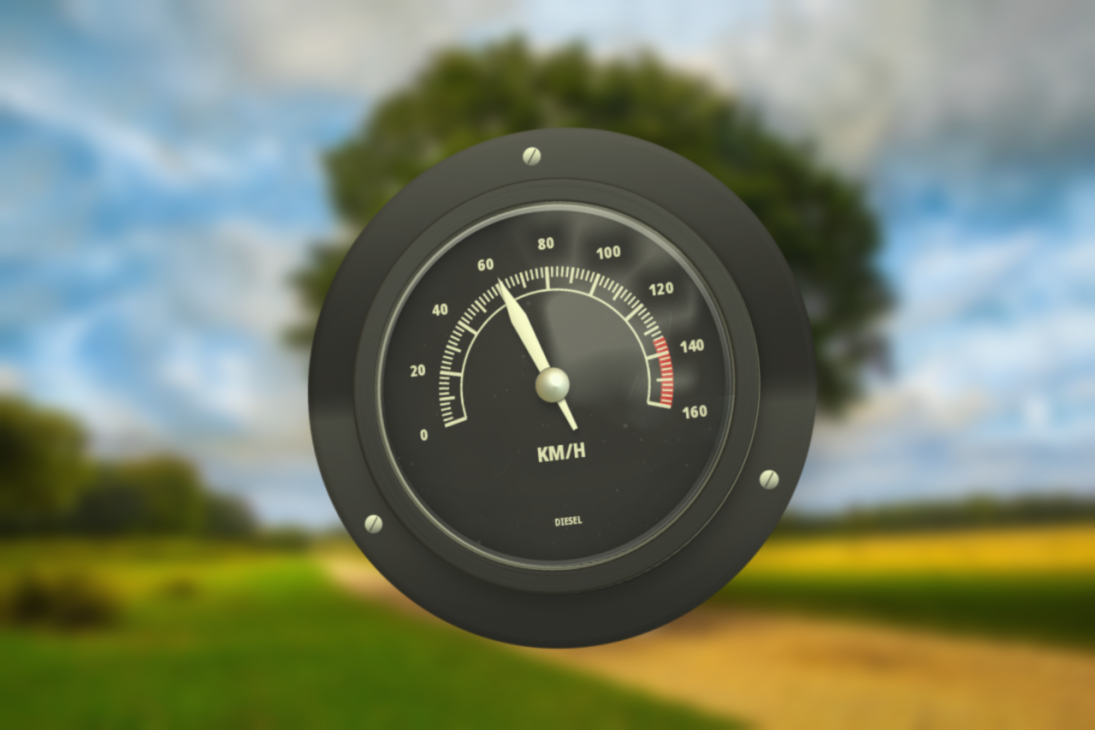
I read 62,km/h
